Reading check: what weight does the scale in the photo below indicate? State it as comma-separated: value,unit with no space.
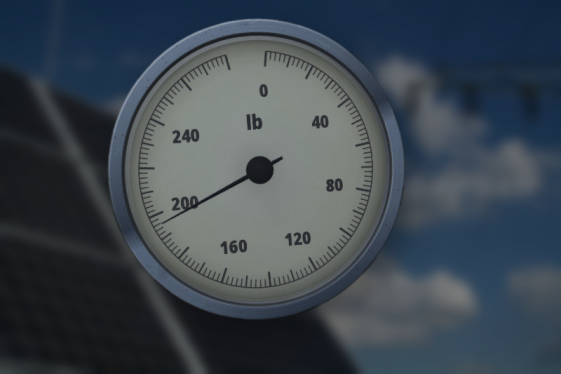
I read 196,lb
